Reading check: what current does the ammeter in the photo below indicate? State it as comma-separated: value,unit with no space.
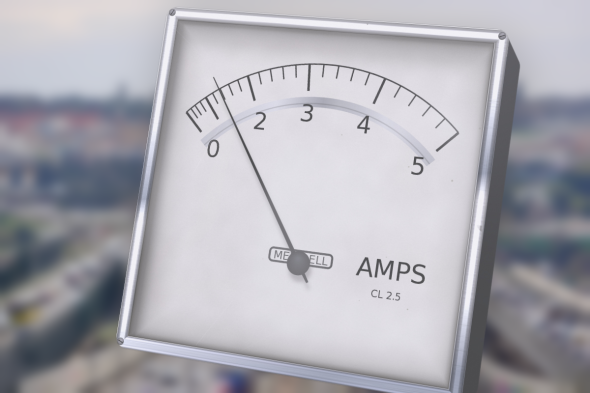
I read 1.4,A
